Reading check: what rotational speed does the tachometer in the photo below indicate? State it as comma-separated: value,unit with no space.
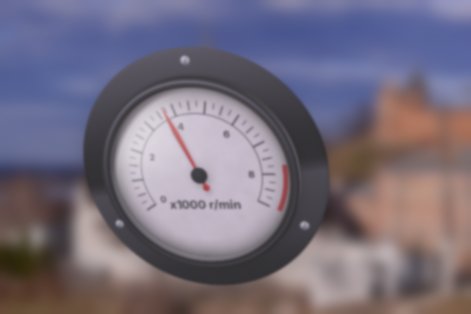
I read 3750,rpm
